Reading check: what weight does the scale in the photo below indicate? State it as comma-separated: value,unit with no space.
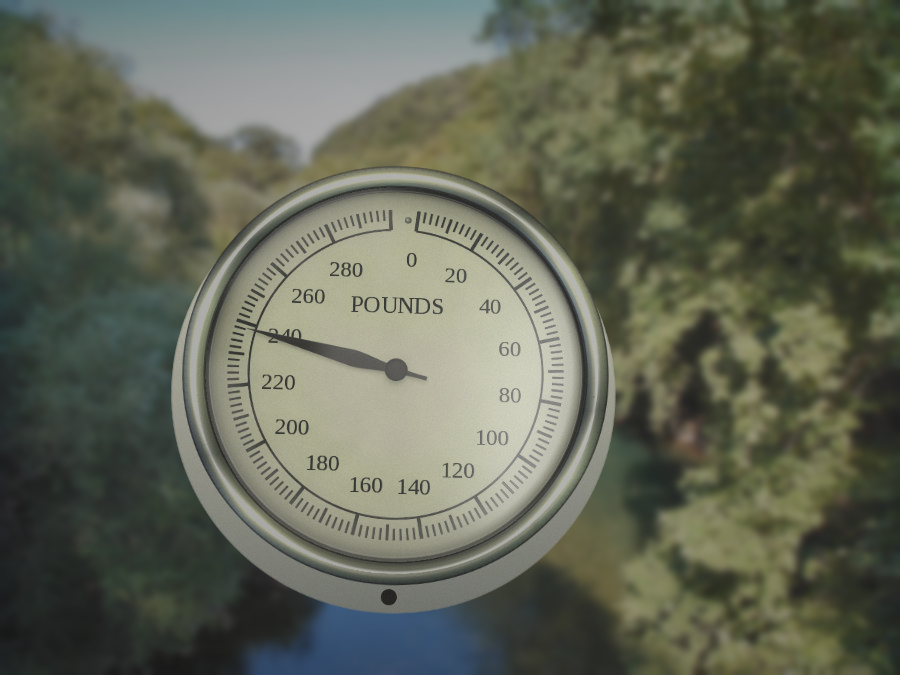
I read 238,lb
